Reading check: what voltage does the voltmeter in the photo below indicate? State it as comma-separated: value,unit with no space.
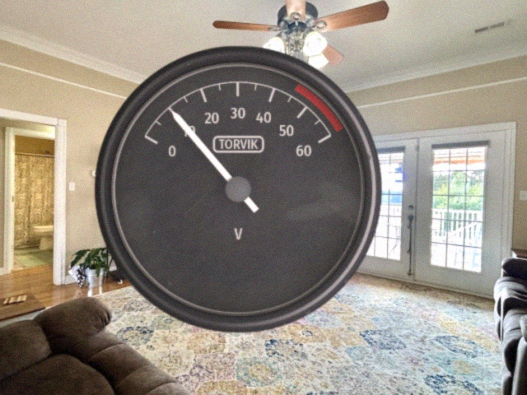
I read 10,V
